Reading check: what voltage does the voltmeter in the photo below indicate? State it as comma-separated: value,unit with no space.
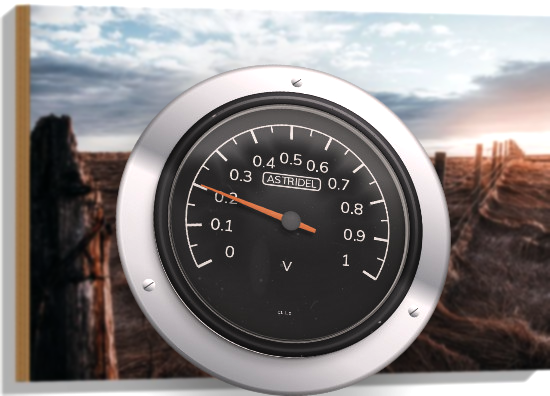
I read 0.2,V
